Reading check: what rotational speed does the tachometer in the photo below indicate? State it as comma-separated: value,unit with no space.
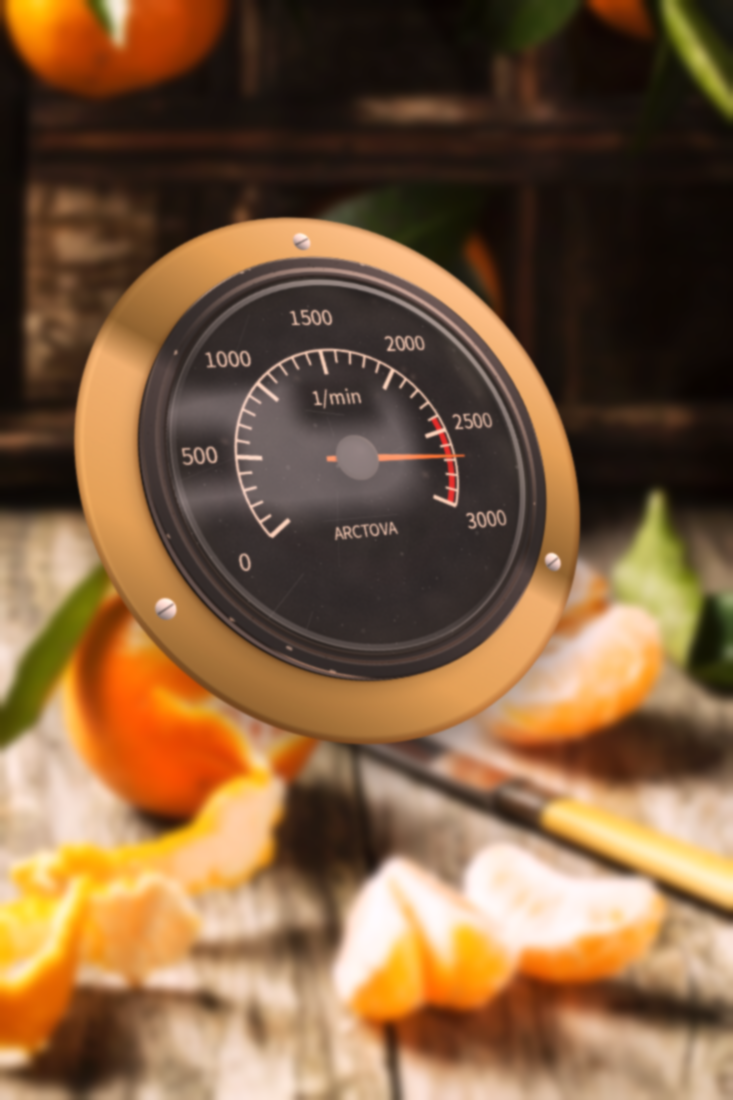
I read 2700,rpm
